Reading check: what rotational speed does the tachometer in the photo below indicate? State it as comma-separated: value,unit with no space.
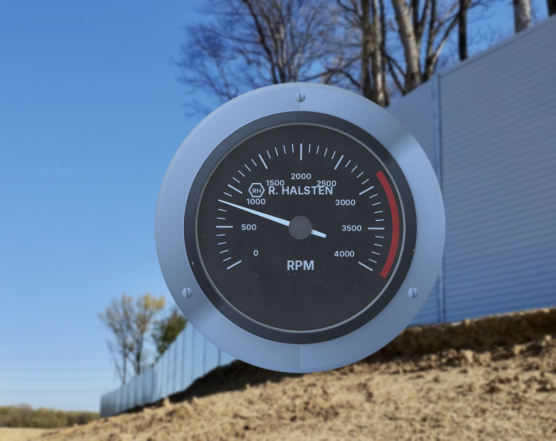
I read 800,rpm
